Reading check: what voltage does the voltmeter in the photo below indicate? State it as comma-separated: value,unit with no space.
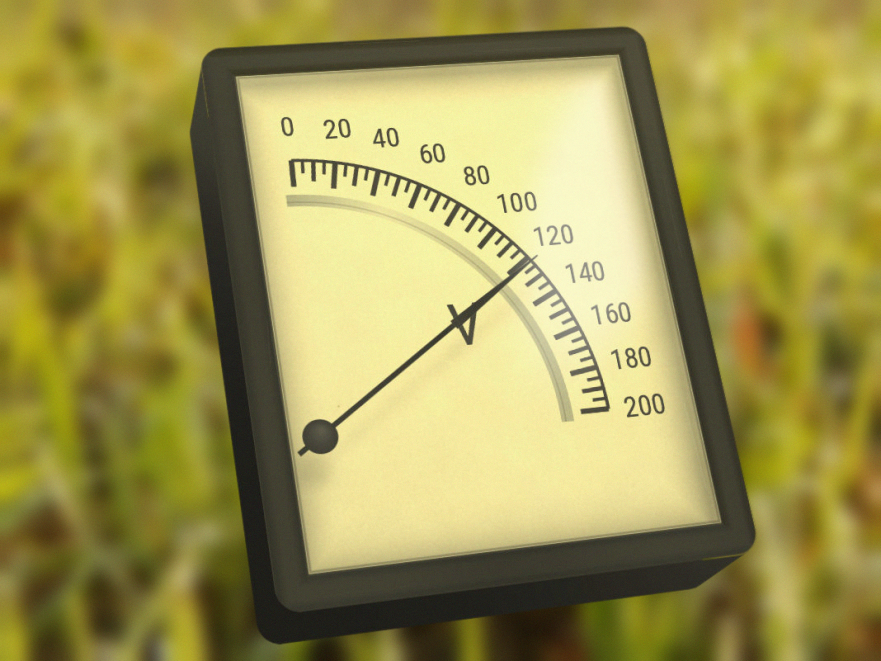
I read 122.5,V
